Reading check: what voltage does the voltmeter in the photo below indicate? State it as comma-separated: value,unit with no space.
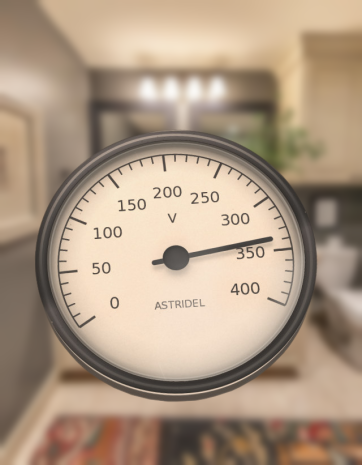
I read 340,V
